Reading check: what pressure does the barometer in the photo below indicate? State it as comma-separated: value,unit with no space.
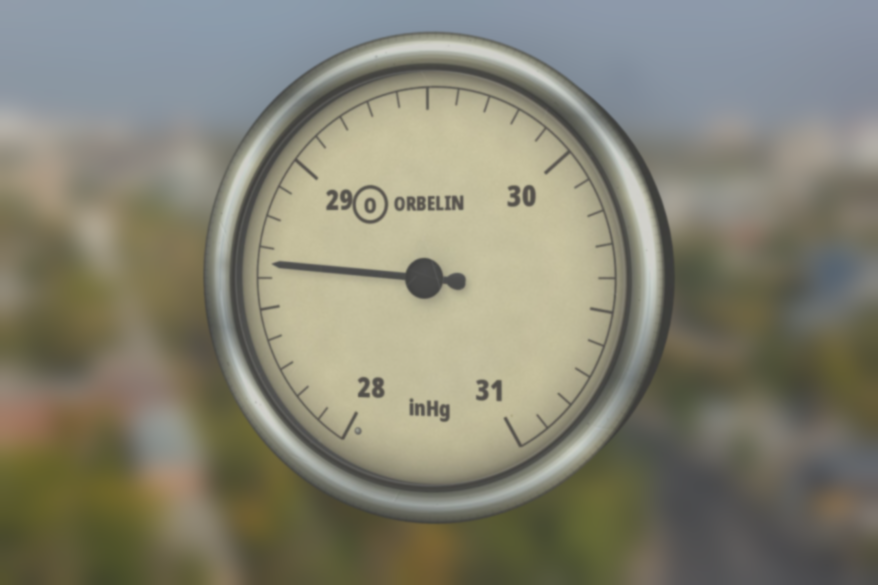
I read 28.65,inHg
